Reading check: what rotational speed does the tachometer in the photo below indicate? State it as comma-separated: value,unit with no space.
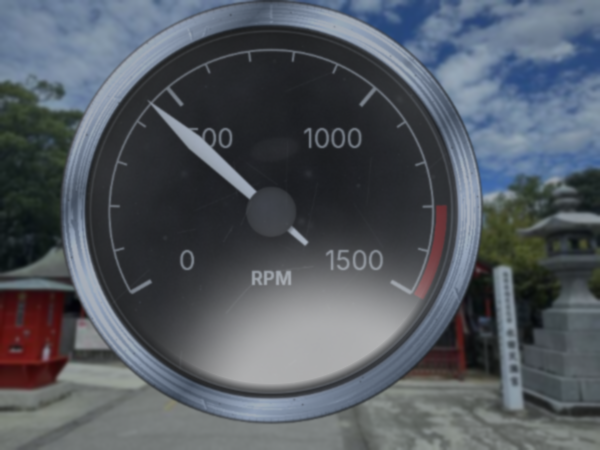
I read 450,rpm
